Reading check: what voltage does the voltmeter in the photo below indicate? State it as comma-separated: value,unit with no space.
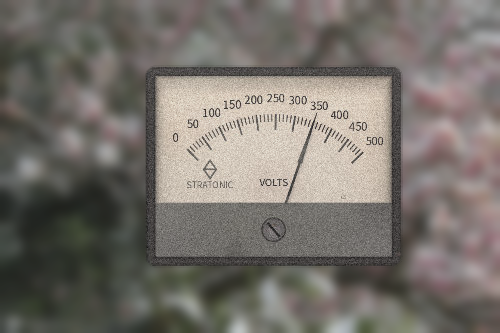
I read 350,V
